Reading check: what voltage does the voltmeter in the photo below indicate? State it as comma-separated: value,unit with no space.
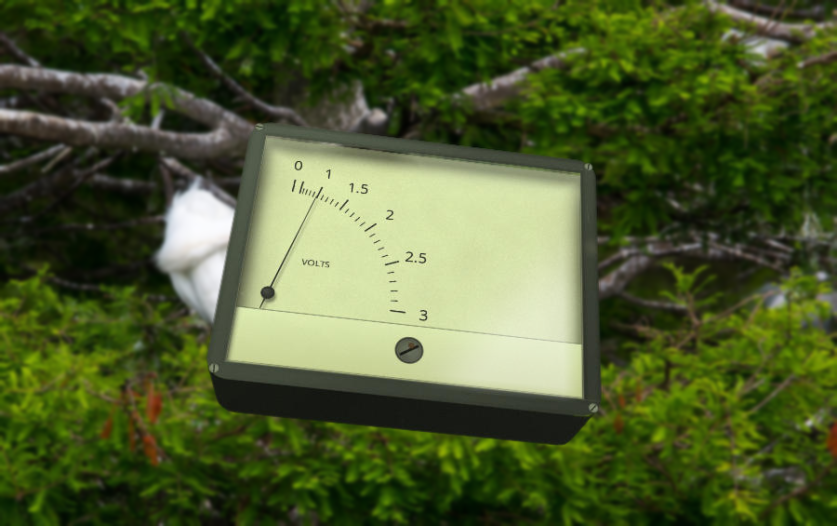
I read 1,V
